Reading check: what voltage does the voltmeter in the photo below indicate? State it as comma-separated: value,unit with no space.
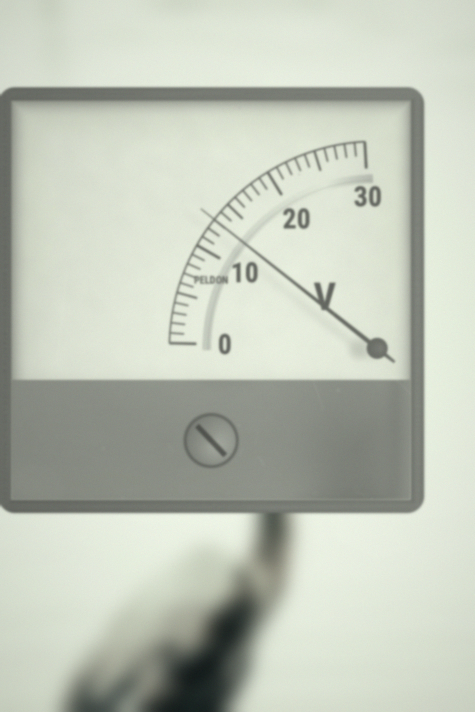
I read 13,V
